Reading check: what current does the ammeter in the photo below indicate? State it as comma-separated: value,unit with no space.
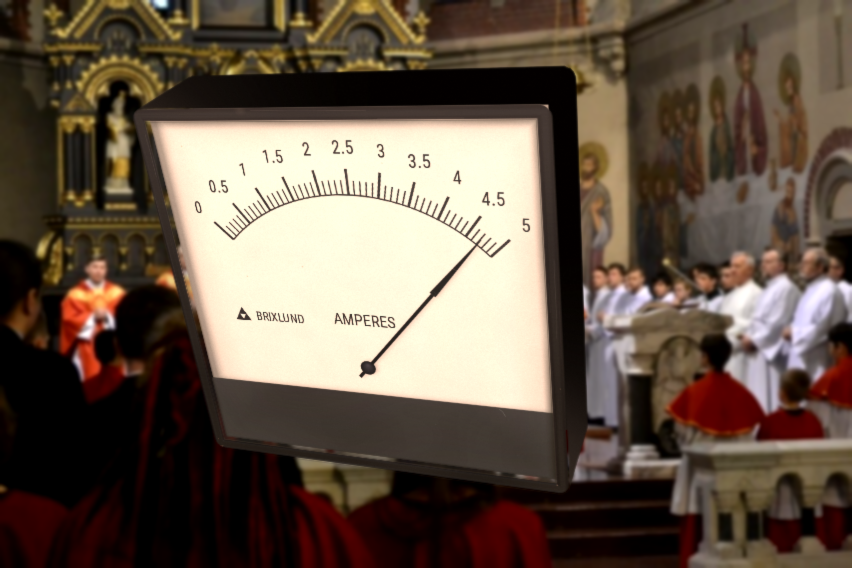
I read 4.7,A
